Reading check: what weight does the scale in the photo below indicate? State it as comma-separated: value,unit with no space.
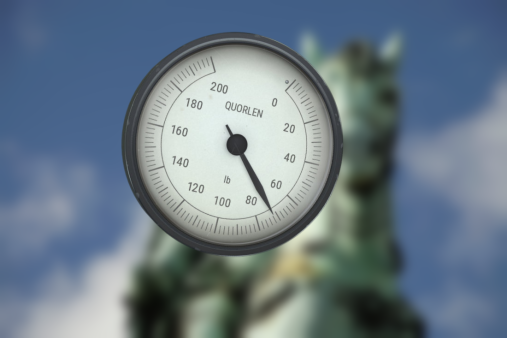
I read 72,lb
